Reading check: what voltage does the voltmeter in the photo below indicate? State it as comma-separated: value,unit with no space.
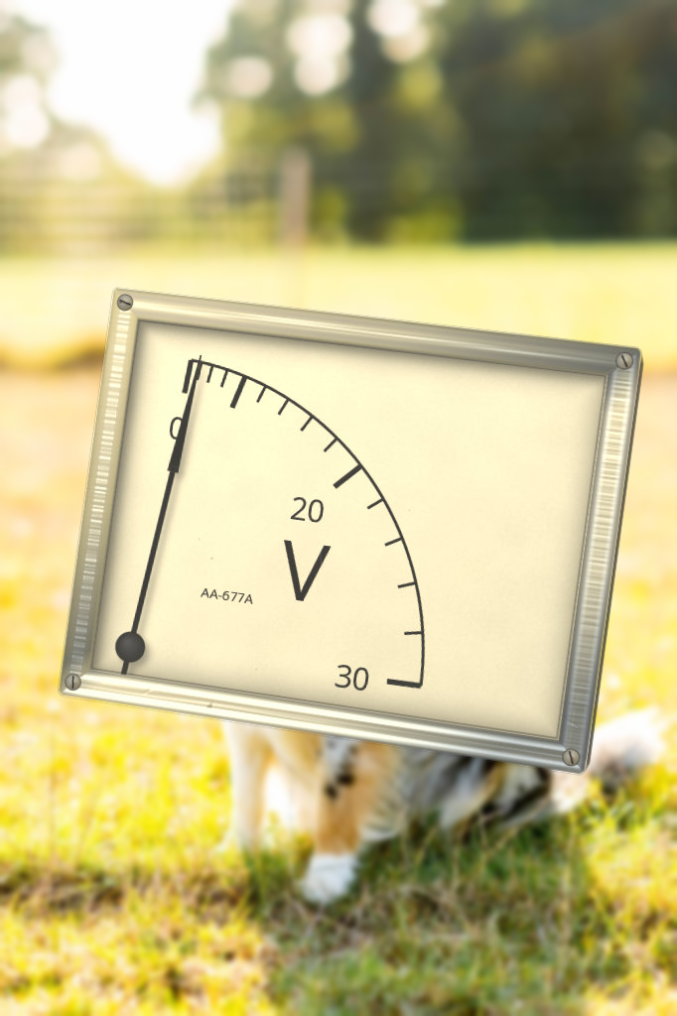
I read 4,V
